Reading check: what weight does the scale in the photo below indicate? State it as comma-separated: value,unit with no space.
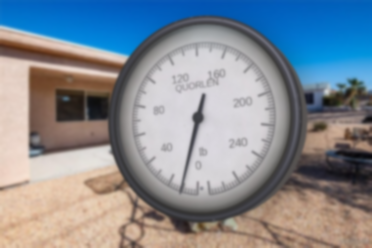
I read 10,lb
